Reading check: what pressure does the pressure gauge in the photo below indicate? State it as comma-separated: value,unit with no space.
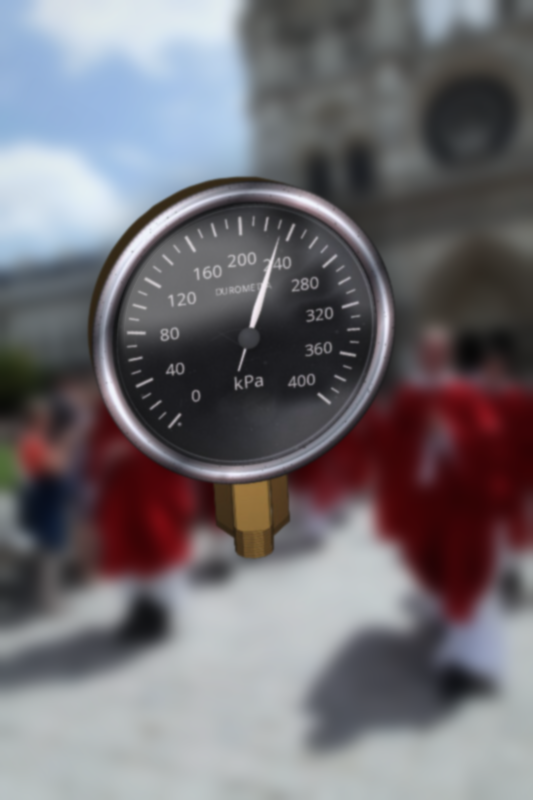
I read 230,kPa
